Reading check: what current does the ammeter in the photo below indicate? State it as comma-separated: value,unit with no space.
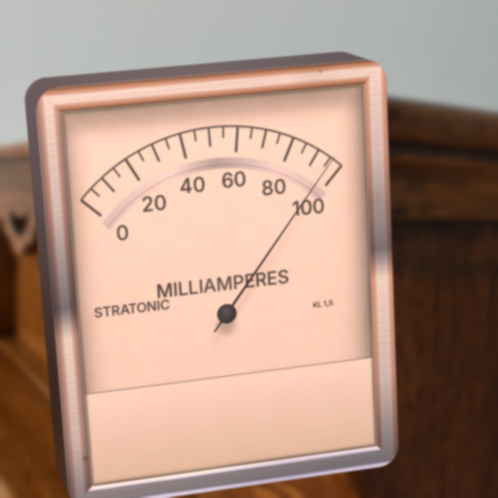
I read 95,mA
